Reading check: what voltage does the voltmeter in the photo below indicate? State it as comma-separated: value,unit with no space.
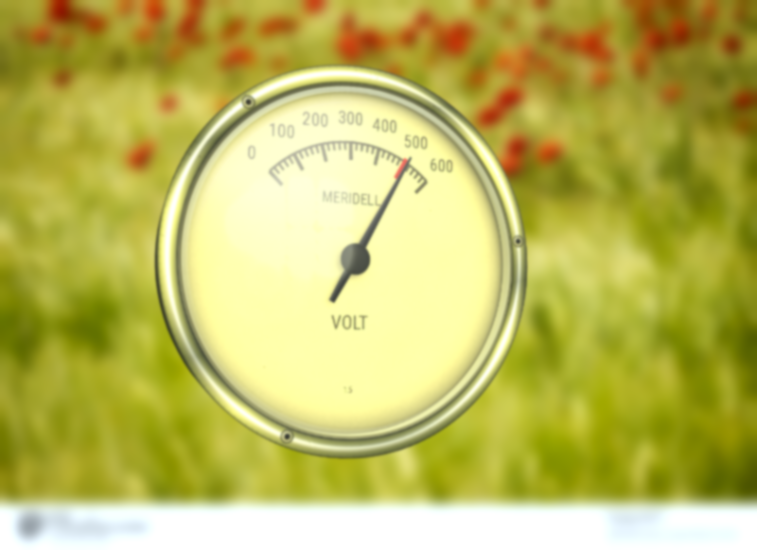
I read 500,V
